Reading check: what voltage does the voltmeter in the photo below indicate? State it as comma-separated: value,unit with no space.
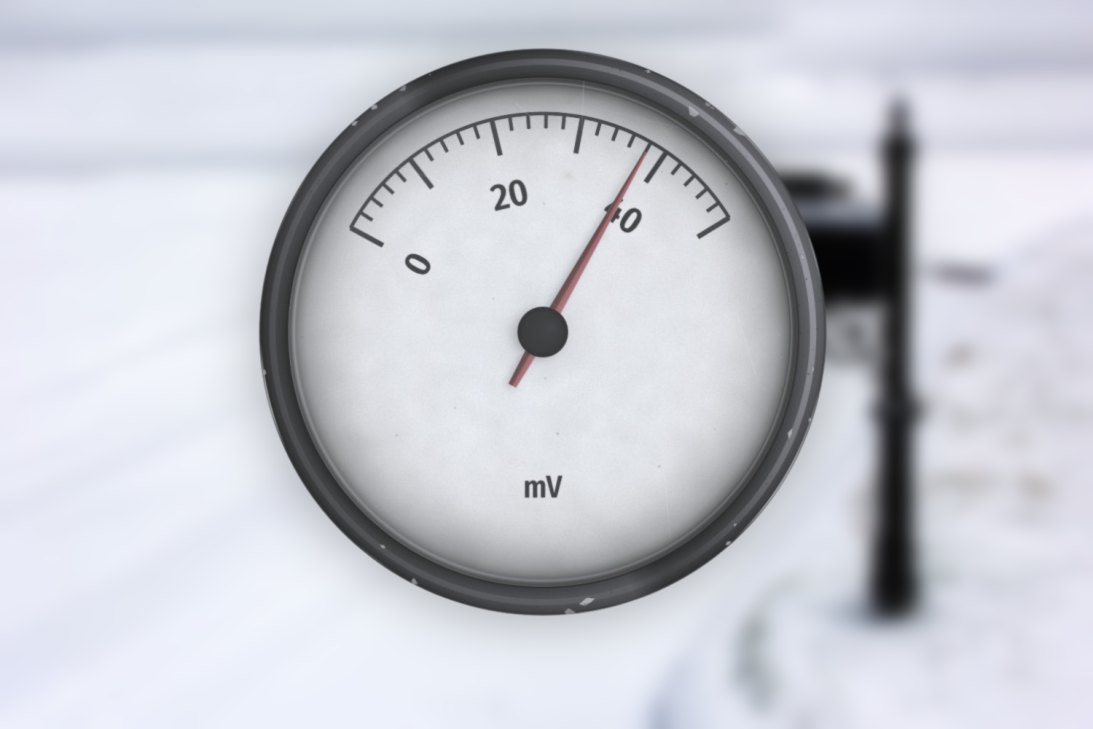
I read 38,mV
